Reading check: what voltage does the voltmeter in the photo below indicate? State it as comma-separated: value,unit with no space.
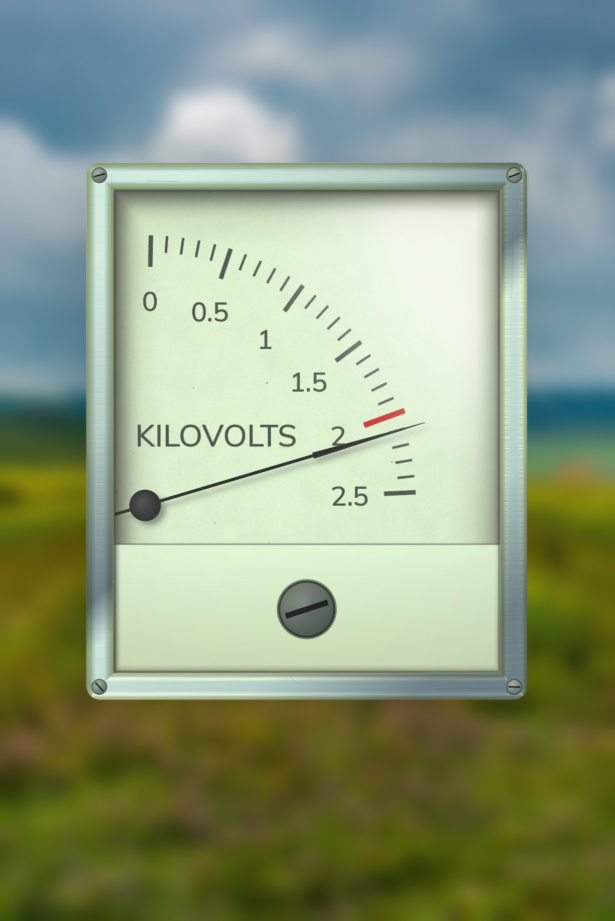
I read 2.1,kV
